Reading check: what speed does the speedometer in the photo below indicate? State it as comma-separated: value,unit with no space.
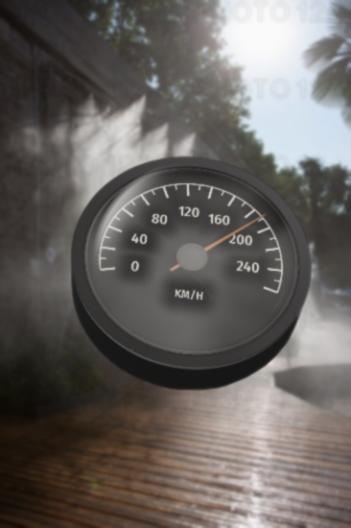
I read 190,km/h
